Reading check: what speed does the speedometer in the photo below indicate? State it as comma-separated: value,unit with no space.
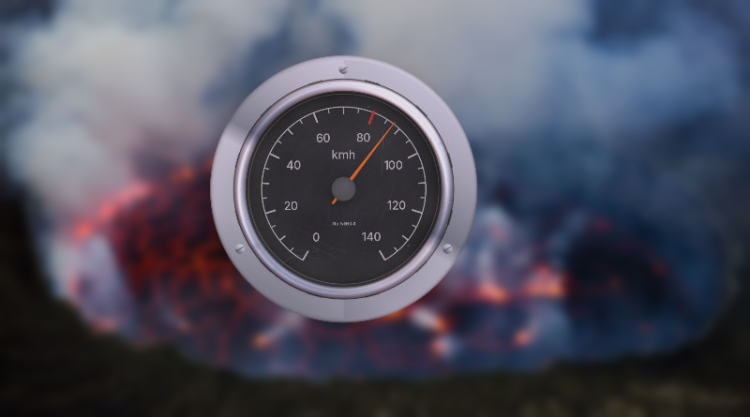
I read 87.5,km/h
